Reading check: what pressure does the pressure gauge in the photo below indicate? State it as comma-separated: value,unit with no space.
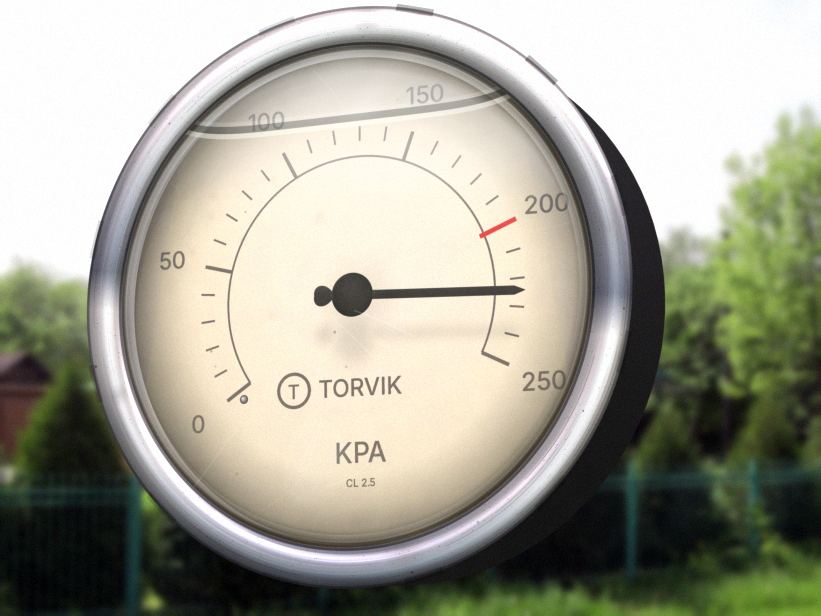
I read 225,kPa
